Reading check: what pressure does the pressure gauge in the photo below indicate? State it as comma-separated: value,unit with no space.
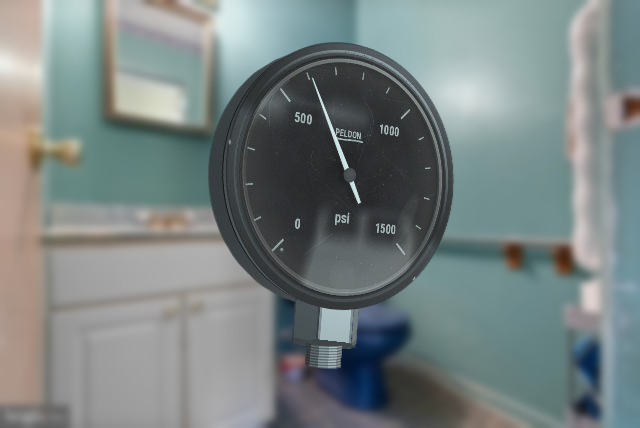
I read 600,psi
